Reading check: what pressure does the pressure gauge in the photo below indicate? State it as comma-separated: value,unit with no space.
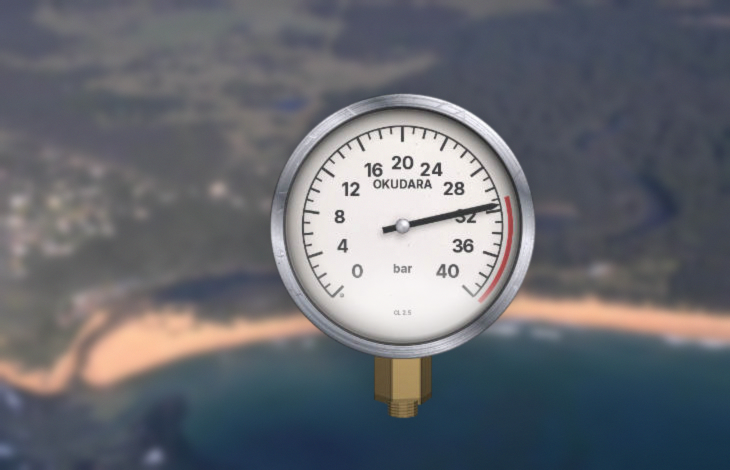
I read 31.5,bar
